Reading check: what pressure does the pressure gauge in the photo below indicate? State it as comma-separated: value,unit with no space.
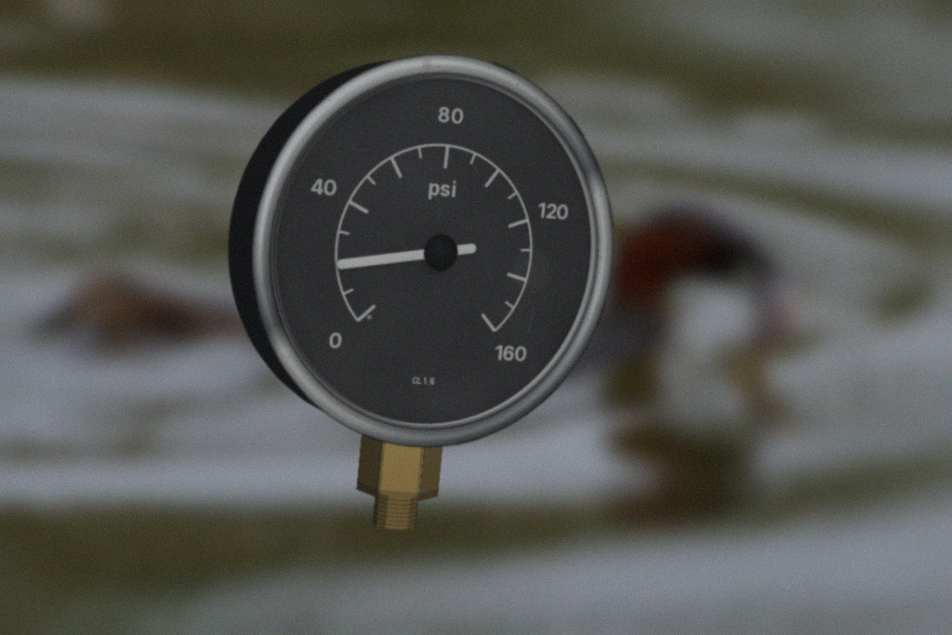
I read 20,psi
